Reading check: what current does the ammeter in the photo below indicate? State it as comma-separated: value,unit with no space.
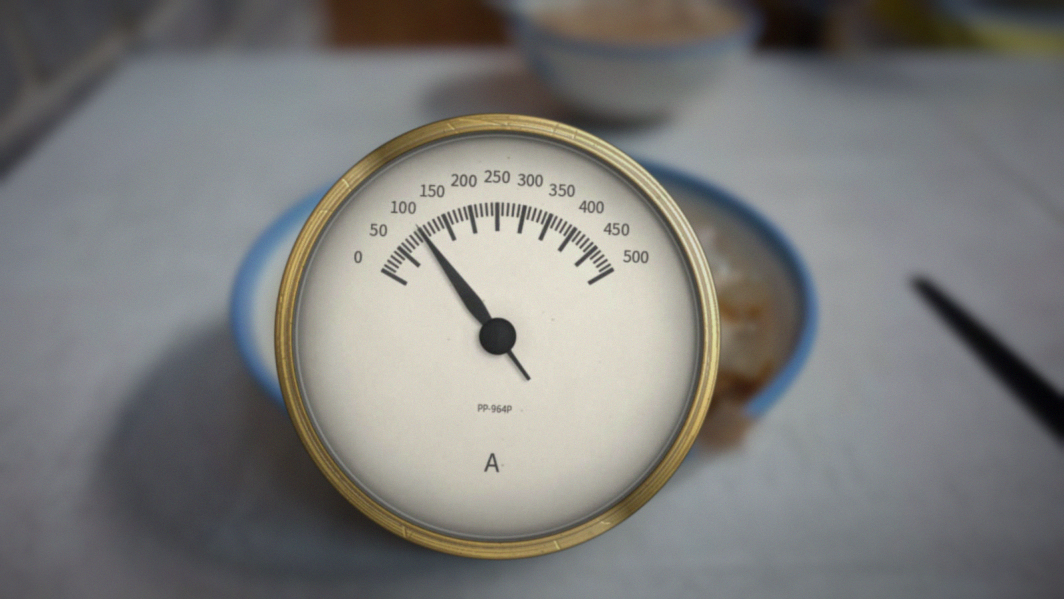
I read 100,A
